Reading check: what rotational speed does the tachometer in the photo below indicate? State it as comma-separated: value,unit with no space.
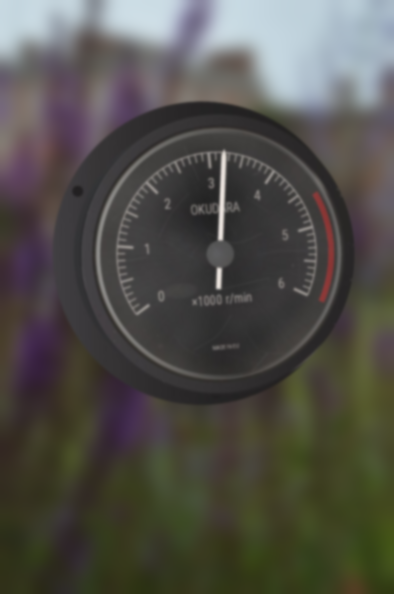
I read 3200,rpm
